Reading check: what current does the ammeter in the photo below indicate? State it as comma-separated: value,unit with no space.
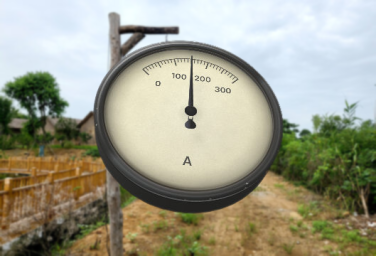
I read 150,A
